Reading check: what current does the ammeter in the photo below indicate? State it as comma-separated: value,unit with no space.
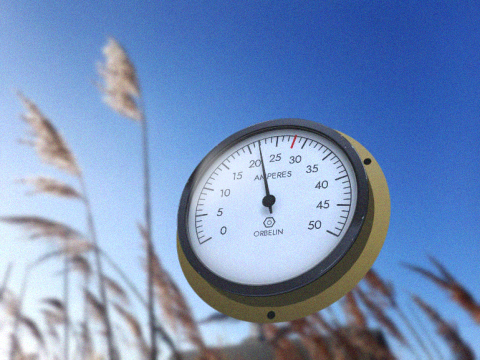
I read 22,A
